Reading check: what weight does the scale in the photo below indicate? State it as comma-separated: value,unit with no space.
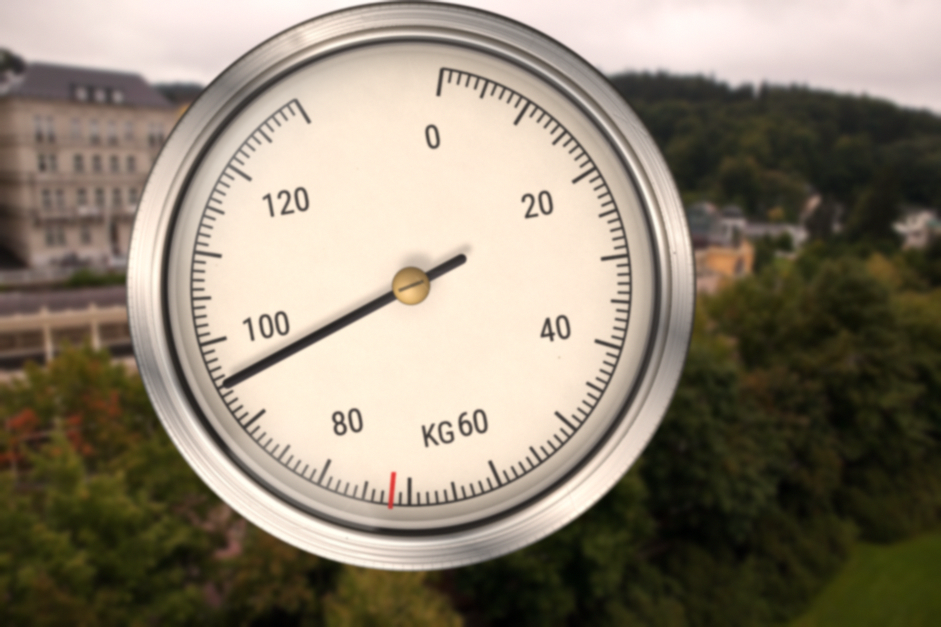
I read 95,kg
